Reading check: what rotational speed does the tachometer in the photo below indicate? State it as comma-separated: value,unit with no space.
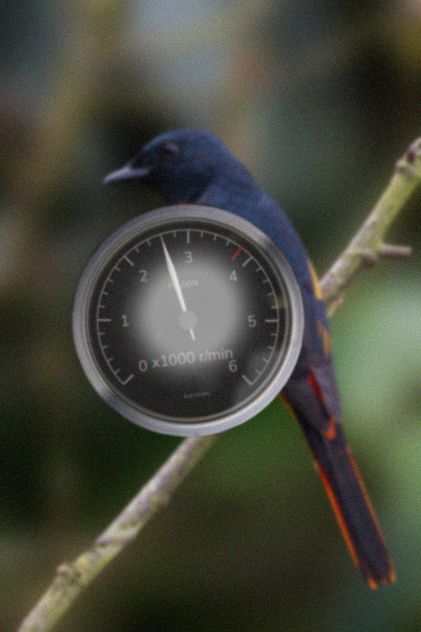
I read 2600,rpm
